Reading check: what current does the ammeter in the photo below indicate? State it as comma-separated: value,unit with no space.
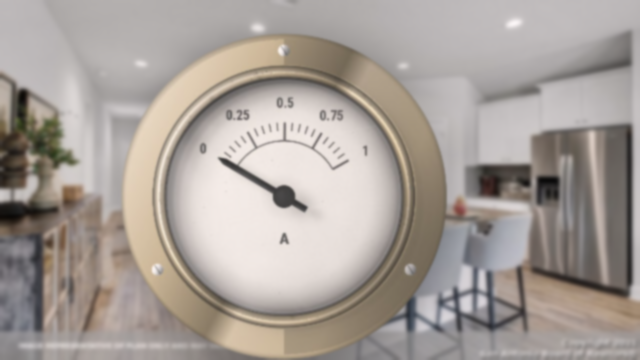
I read 0,A
